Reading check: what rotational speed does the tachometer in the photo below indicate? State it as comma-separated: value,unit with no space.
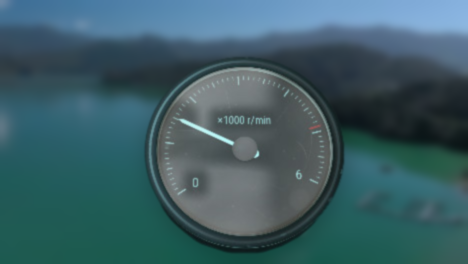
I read 1500,rpm
